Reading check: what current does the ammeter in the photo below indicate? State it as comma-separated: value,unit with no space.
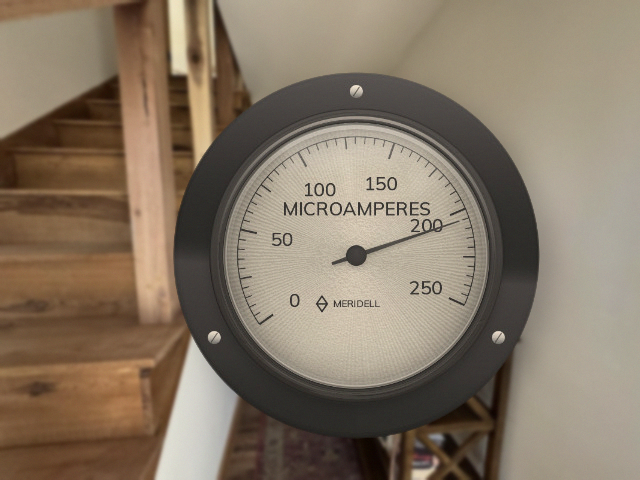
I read 205,µA
